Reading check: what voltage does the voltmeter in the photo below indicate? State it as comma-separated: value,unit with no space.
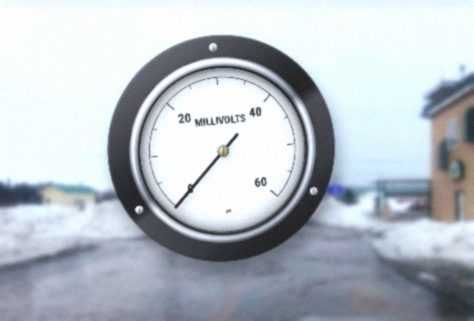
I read 0,mV
